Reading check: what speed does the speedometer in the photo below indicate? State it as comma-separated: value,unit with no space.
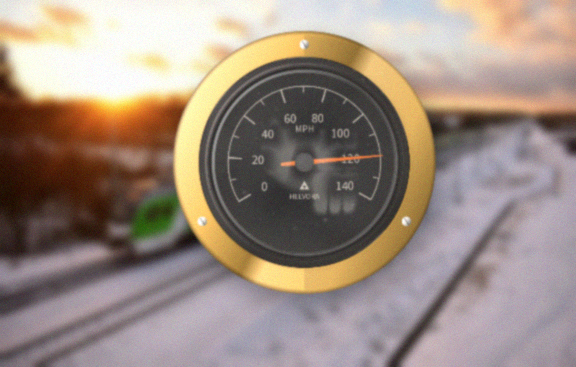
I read 120,mph
